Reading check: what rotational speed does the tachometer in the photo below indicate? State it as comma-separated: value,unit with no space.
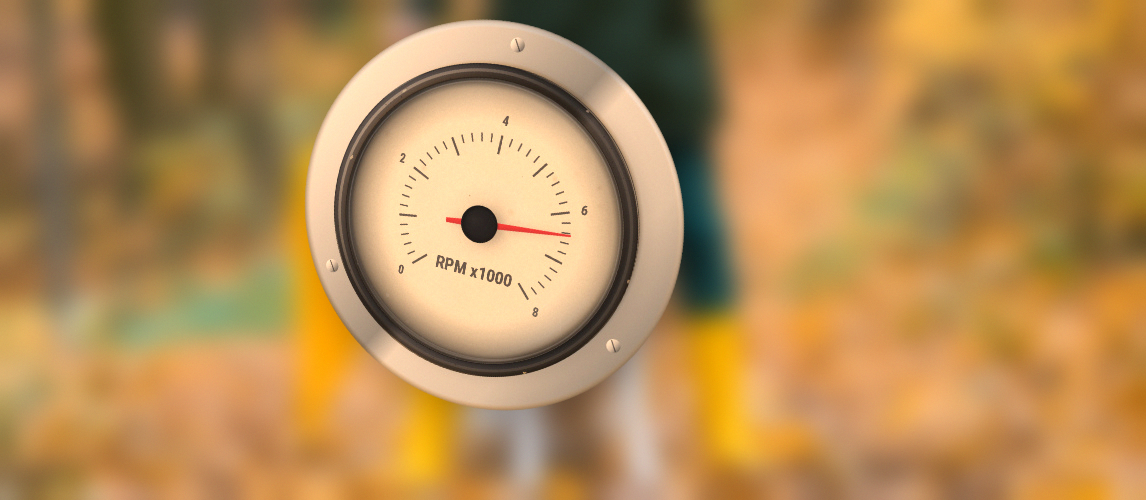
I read 6400,rpm
